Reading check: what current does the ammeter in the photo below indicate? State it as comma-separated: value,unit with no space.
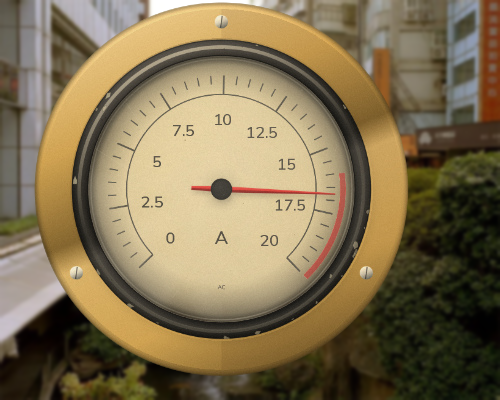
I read 16.75,A
